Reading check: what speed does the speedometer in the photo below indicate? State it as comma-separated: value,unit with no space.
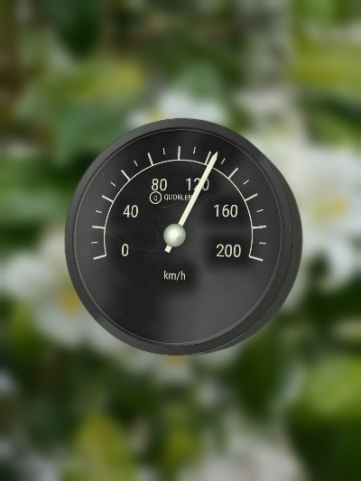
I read 125,km/h
